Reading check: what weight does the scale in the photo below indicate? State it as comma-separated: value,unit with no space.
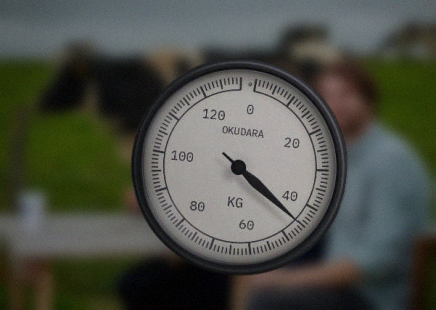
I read 45,kg
